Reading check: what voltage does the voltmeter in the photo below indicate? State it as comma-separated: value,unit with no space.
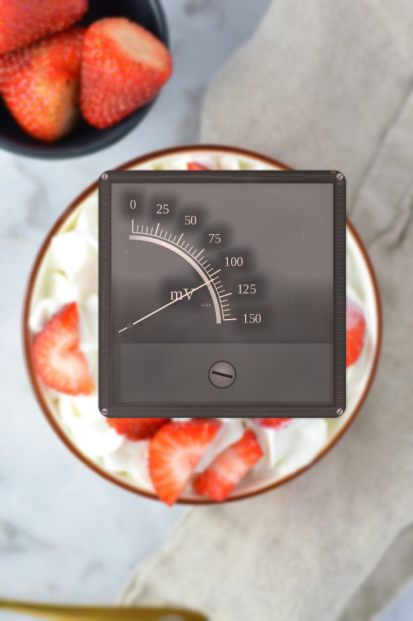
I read 105,mV
